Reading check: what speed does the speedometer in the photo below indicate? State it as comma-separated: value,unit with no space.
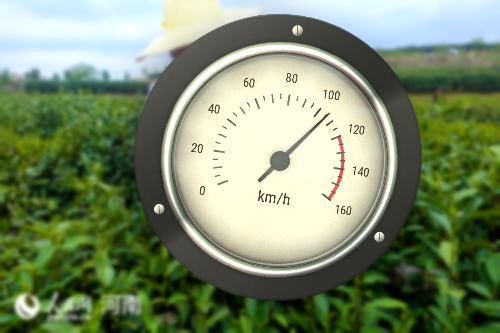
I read 105,km/h
